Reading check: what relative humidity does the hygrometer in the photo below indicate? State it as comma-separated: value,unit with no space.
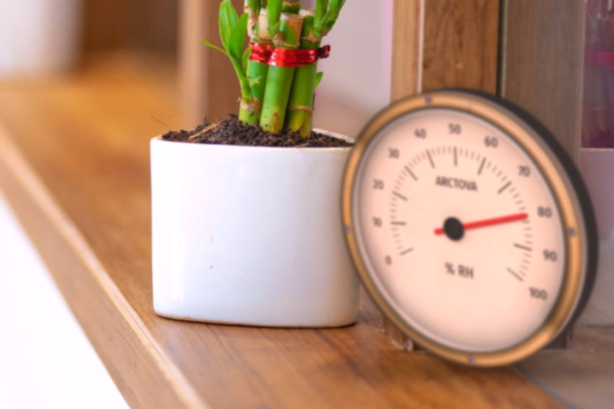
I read 80,%
